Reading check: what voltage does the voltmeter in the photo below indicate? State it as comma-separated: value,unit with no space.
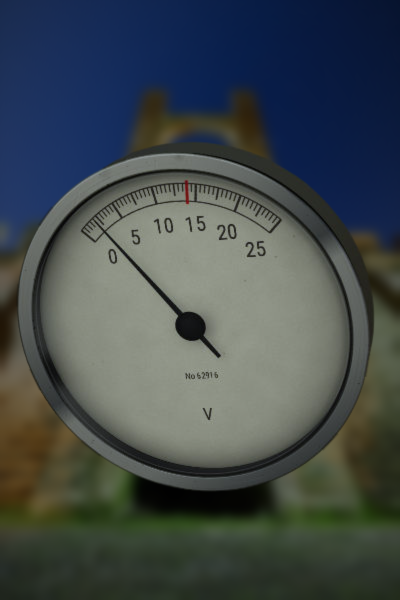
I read 2.5,V
